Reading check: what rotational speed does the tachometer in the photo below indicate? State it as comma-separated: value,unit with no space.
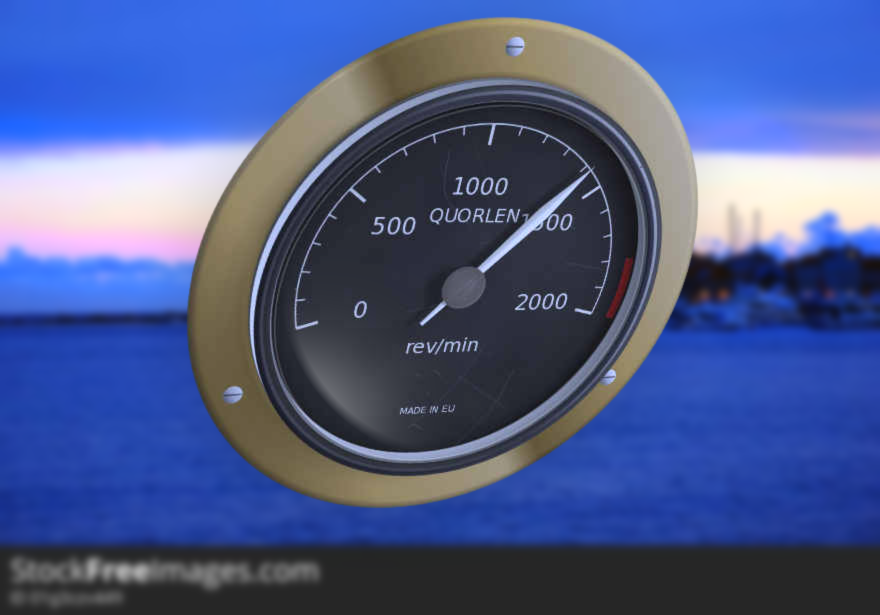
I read 1400,rpm
